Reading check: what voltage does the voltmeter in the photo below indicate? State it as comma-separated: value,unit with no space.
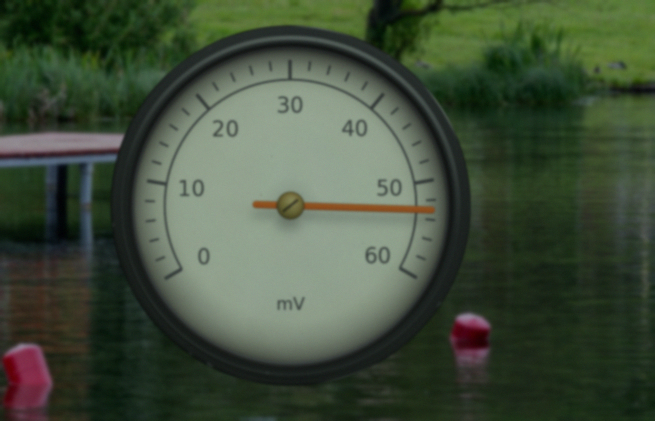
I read 53,mV
